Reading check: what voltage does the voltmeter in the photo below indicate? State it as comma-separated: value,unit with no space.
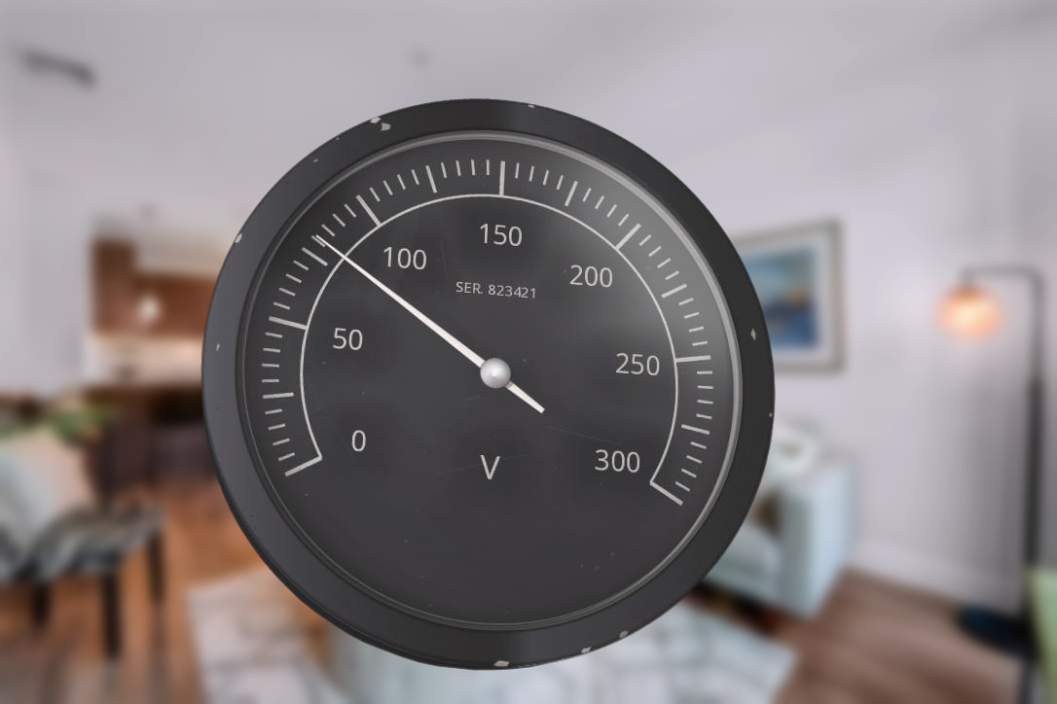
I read 80,V
